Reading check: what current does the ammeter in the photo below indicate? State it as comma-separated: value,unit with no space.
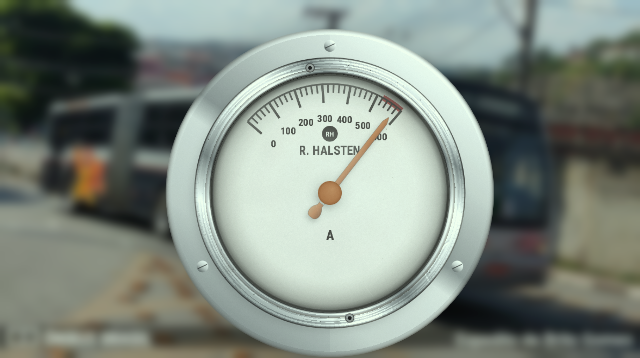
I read 580,A
